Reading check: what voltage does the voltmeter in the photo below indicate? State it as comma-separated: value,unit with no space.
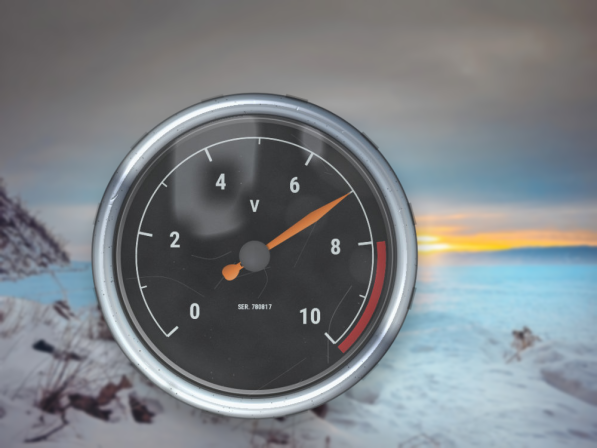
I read 7,V
